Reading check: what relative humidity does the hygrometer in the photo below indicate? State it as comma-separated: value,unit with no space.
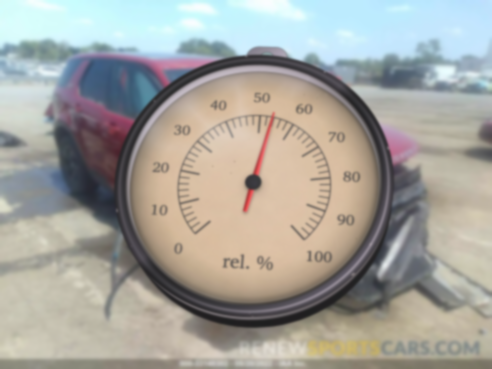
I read 54,%
